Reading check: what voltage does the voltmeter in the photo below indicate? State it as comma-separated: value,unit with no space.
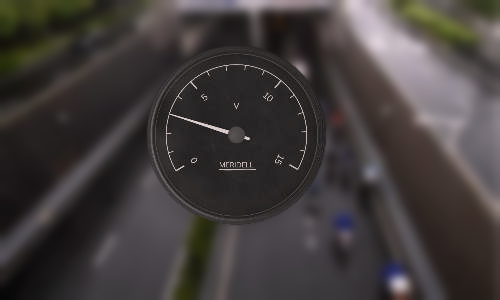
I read 3,V
